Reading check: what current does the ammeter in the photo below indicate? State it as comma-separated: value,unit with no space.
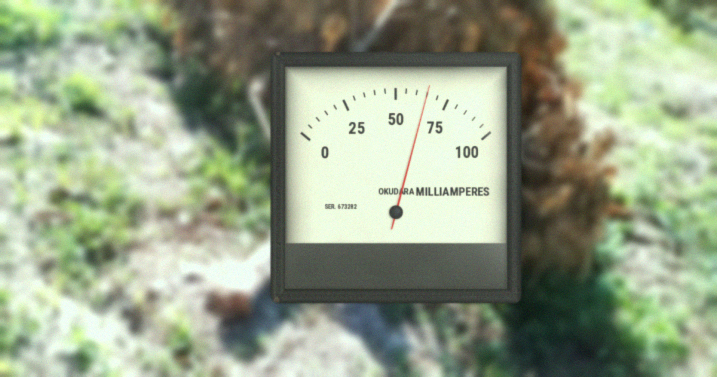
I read 65,mA
